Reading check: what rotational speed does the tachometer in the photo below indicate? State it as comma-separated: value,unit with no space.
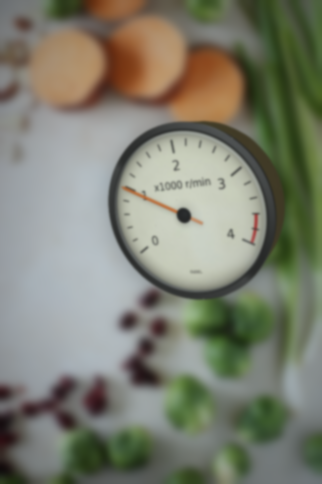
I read 1000,rpm
